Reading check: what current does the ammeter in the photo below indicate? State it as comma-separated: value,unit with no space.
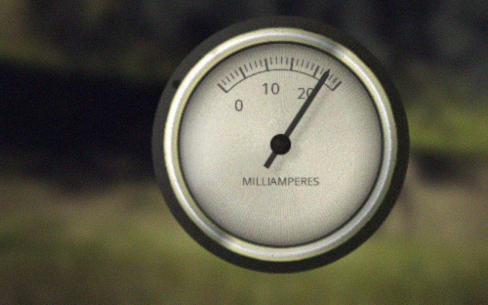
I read 22,mA
